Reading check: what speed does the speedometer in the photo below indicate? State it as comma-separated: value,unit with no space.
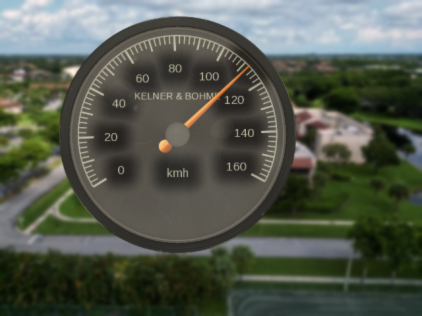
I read 112,km/h
